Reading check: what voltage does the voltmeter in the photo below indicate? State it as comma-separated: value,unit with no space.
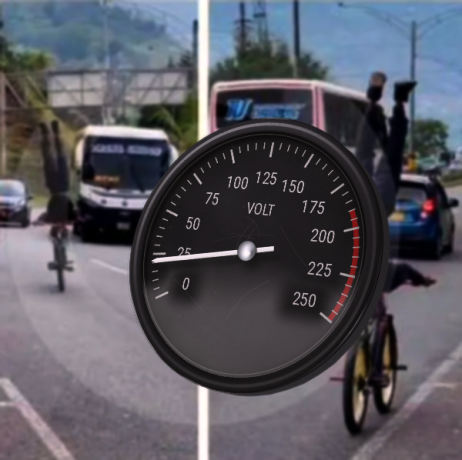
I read 20,V
